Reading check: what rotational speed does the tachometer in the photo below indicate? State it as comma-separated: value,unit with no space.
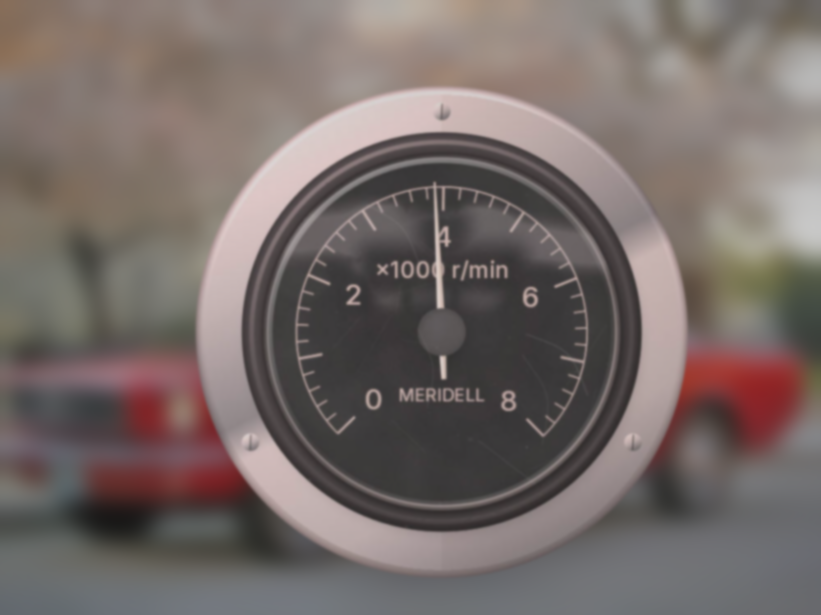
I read 3900,rpm
